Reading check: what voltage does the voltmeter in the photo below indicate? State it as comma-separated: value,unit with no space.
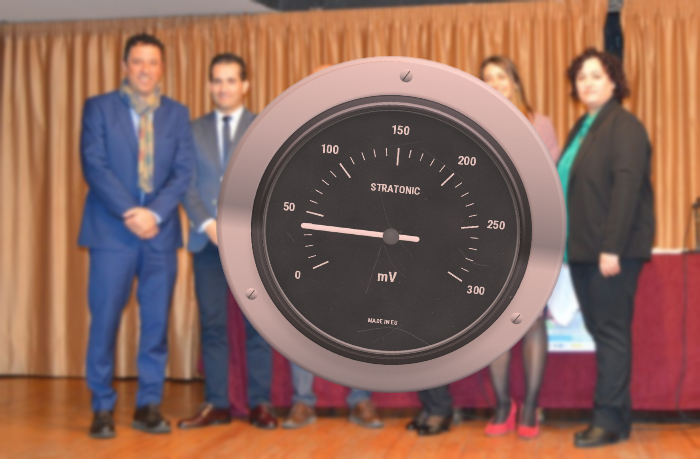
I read 40,mV
